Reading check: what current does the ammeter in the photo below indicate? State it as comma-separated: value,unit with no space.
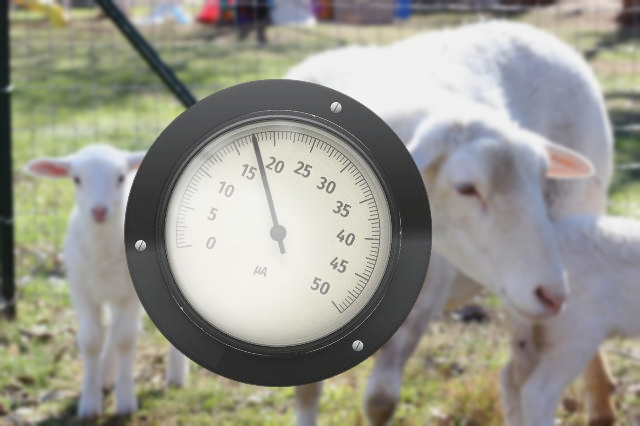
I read 17.5,µA
